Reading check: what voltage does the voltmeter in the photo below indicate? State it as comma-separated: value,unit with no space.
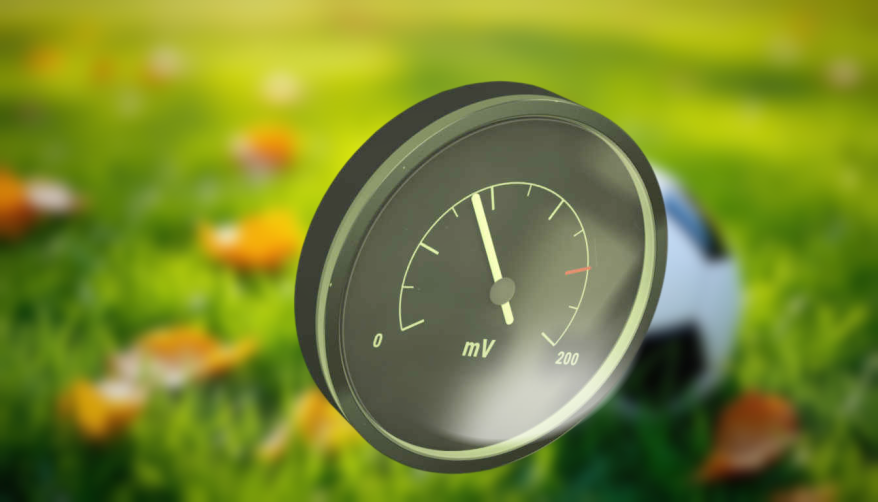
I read 70,mV
